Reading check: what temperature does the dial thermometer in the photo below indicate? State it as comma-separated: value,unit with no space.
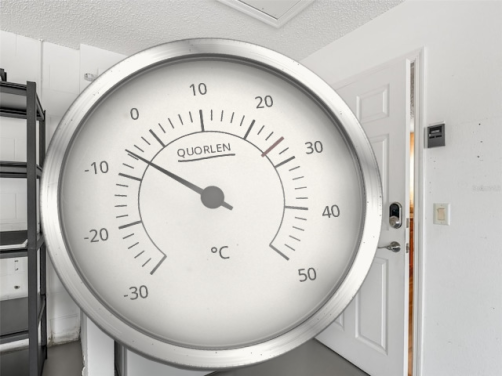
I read -6,°C
